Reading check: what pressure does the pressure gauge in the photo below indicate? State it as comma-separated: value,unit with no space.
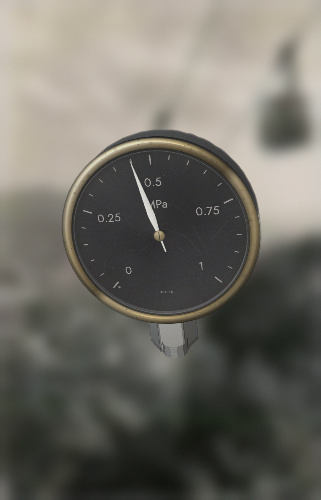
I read 0.45,MPa
